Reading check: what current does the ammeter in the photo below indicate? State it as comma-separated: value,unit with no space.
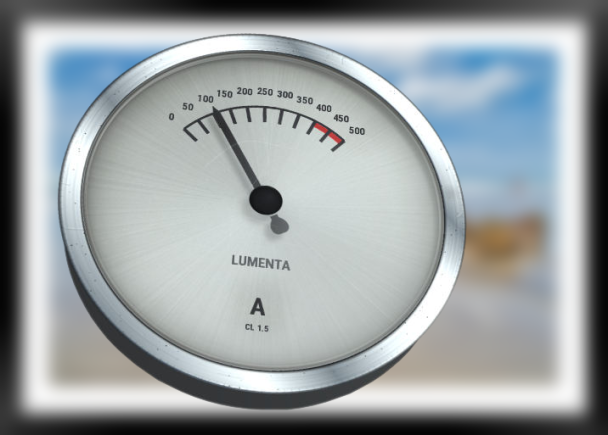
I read 100,A
